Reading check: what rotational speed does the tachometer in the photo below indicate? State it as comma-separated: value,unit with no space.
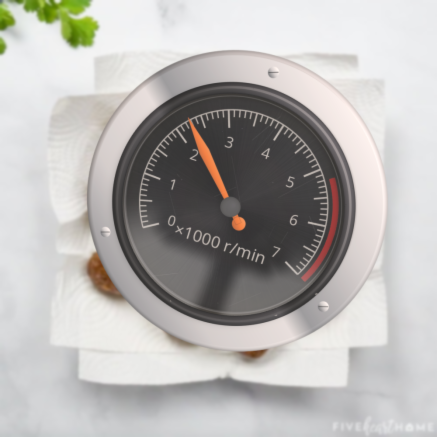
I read 2300,rpm
